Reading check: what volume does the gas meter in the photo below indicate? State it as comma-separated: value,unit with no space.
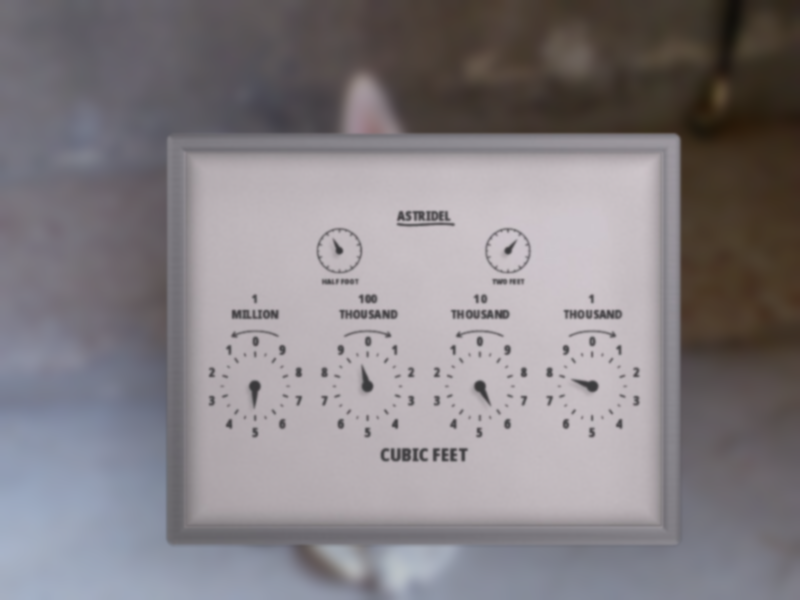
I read 495800,ft³
